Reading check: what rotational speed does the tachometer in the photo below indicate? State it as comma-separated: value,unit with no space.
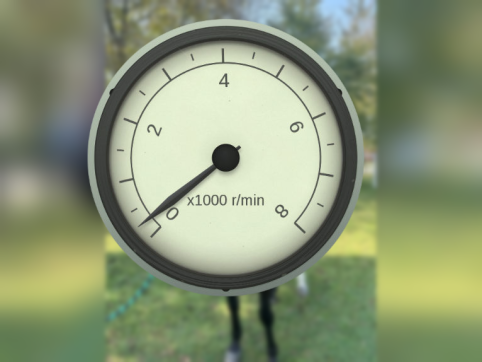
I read 250,rpm
